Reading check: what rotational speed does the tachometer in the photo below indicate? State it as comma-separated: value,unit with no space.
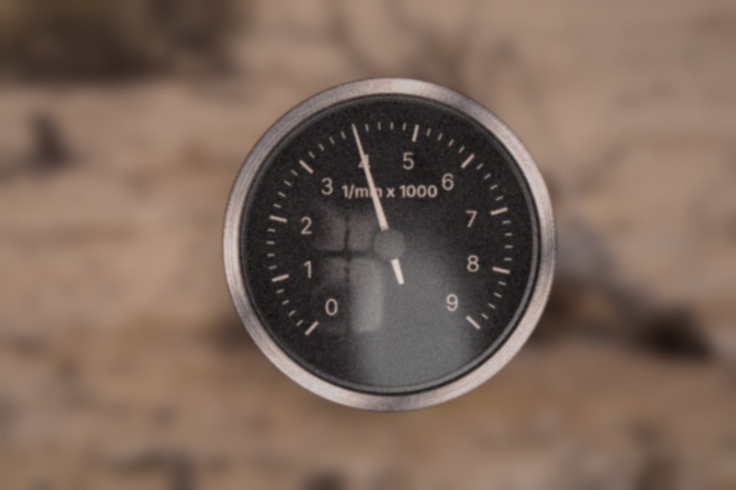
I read 4000,rpm
